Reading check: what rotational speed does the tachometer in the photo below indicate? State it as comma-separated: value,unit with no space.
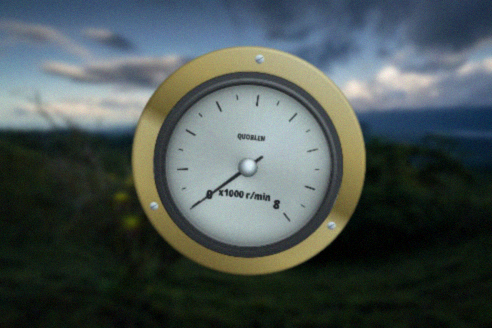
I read 0,rpm
